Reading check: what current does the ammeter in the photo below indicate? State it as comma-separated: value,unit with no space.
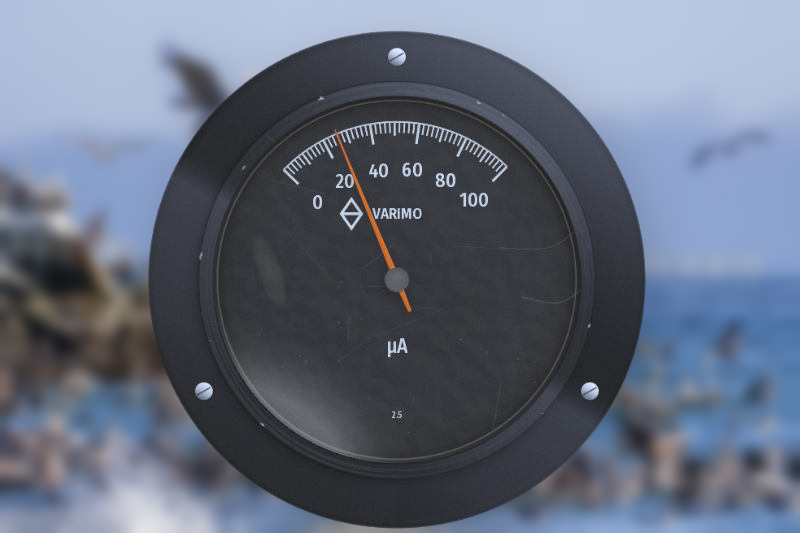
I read 26,µA
